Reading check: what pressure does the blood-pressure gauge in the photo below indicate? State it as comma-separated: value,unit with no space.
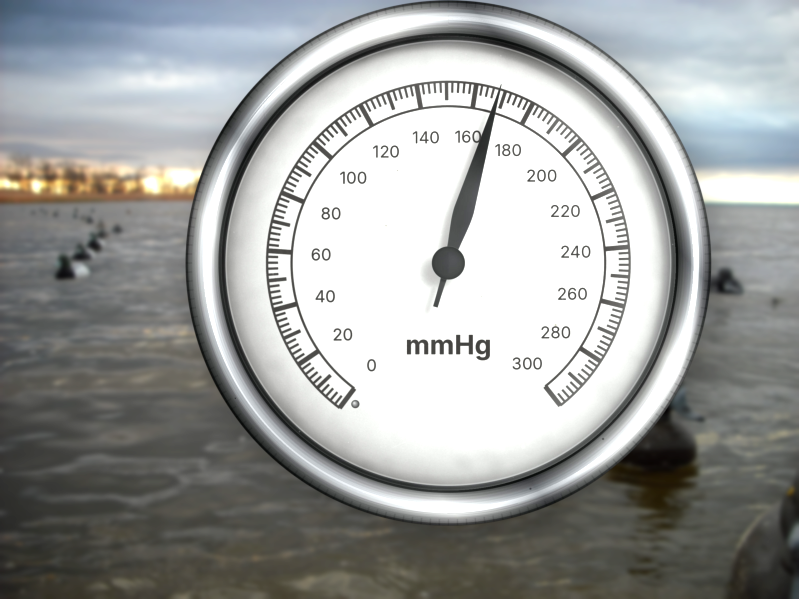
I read 168,mmHg
